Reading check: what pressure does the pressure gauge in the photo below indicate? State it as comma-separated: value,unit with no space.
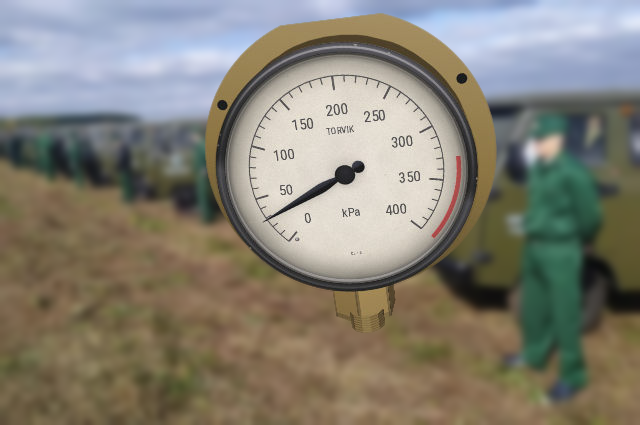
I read 30,kPa
